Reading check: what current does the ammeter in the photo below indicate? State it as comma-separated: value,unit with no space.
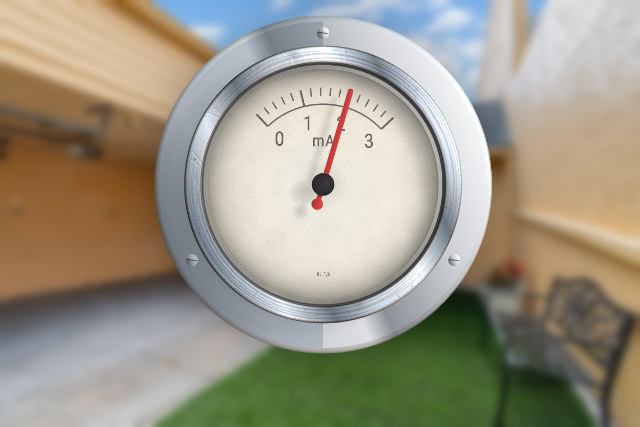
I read 2,mA
